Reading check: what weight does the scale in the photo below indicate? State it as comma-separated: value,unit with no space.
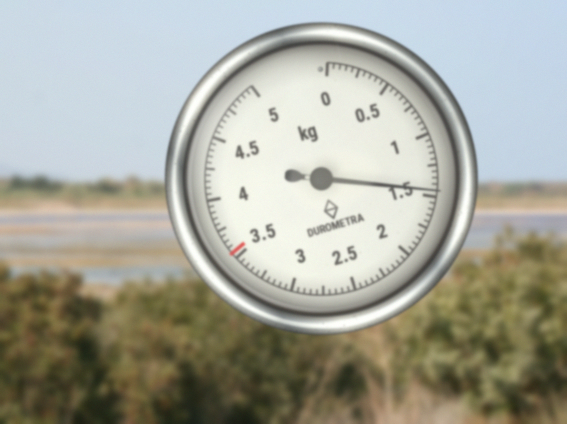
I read 1.45,kg
